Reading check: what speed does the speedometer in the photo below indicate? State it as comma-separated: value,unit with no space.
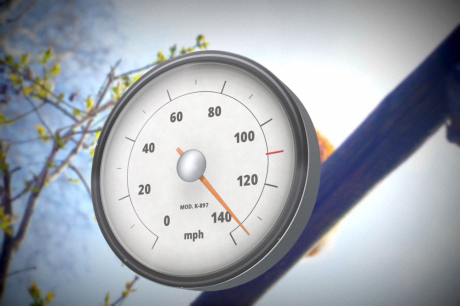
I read 135,mph
